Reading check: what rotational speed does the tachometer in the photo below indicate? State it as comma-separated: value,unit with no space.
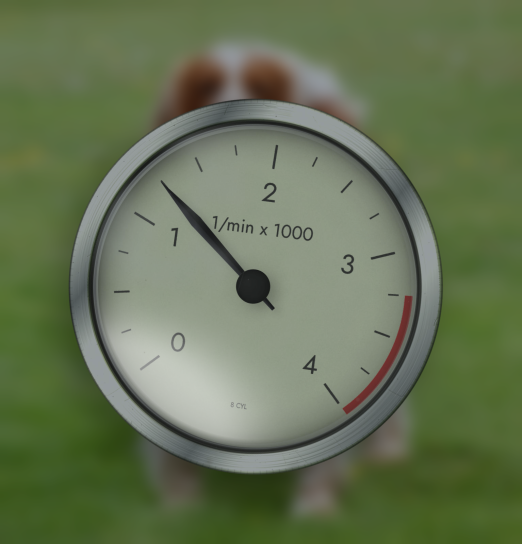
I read 1250,rpm
